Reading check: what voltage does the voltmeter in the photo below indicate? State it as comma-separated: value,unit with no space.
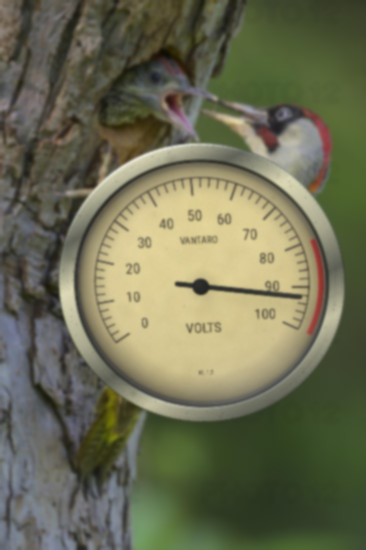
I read 92,V
